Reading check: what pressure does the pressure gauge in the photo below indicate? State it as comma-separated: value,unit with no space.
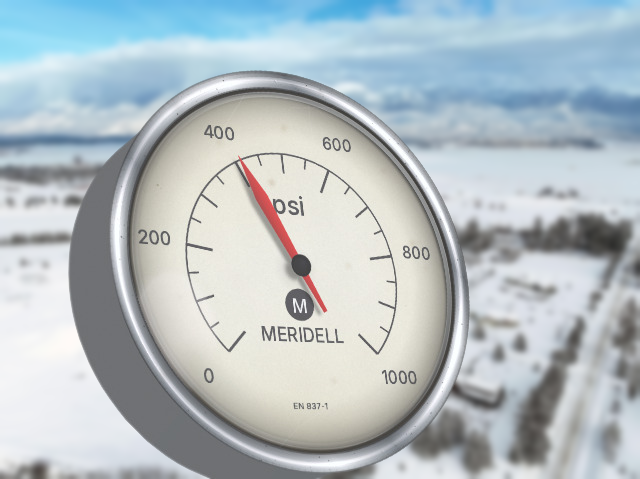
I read 400,psi
